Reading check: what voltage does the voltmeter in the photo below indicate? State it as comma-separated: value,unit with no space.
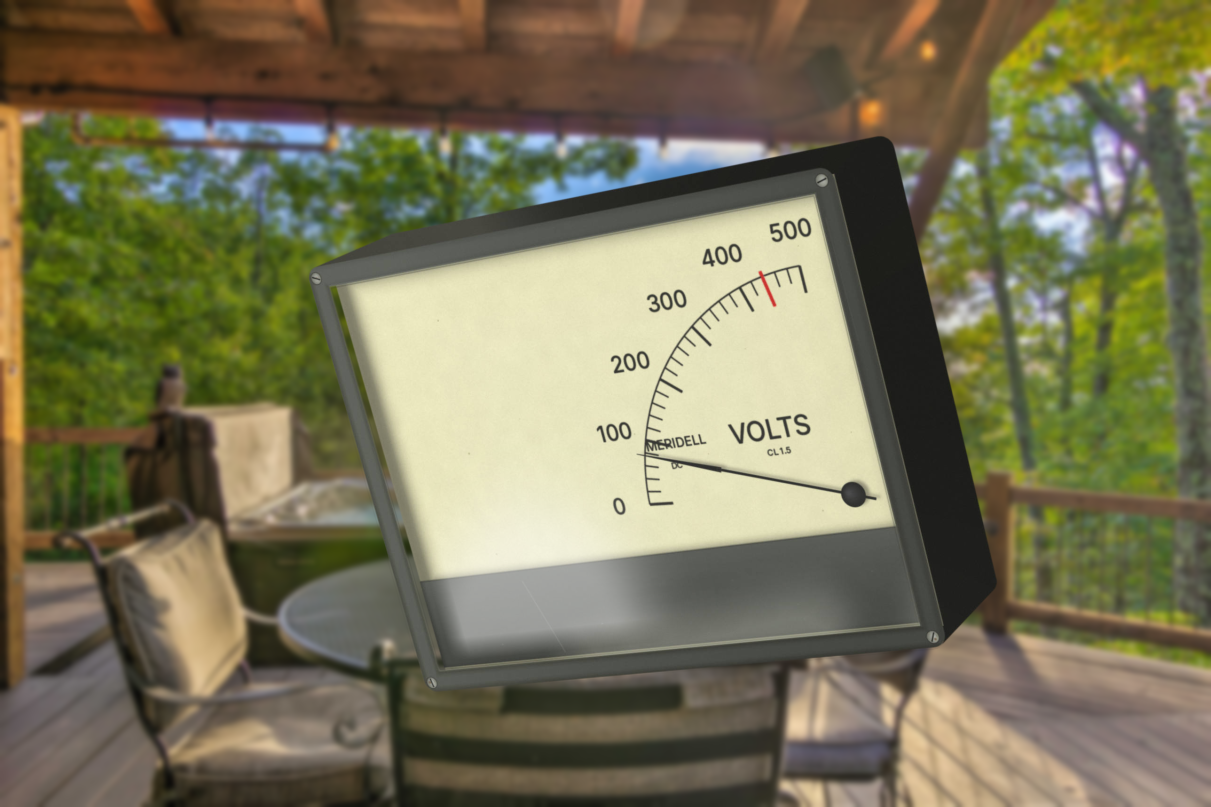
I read 80,V
